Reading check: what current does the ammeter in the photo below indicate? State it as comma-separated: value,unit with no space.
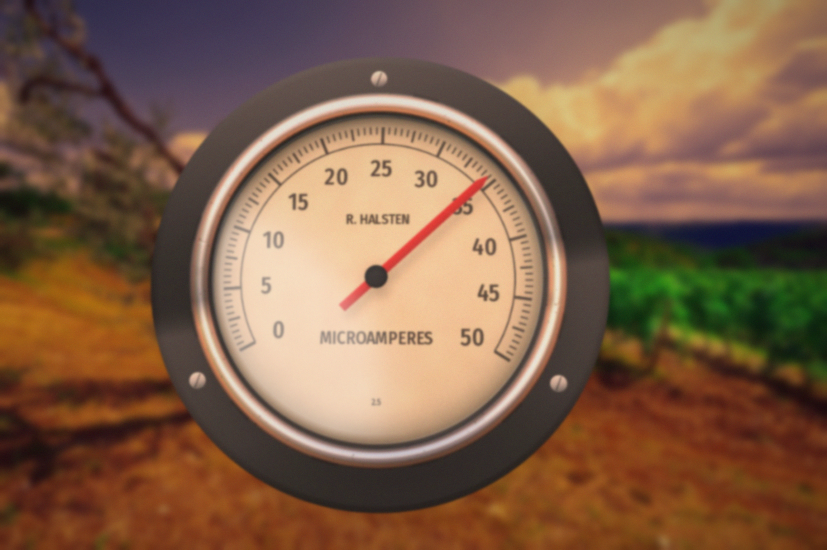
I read 34.5,µA
